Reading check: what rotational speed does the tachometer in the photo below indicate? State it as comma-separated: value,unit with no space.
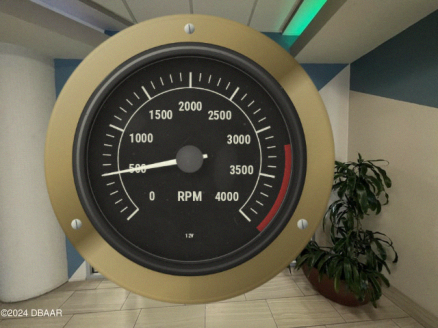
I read 500,rpm
